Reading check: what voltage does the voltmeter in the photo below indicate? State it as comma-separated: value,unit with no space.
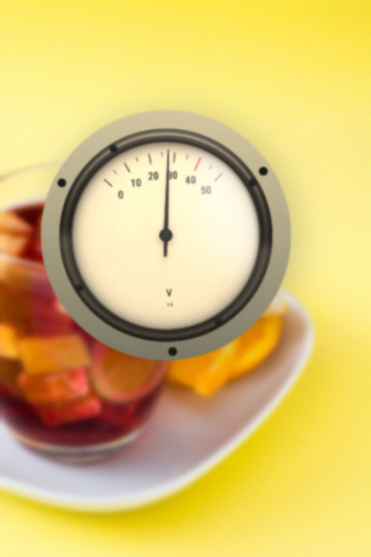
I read 27.5,V
